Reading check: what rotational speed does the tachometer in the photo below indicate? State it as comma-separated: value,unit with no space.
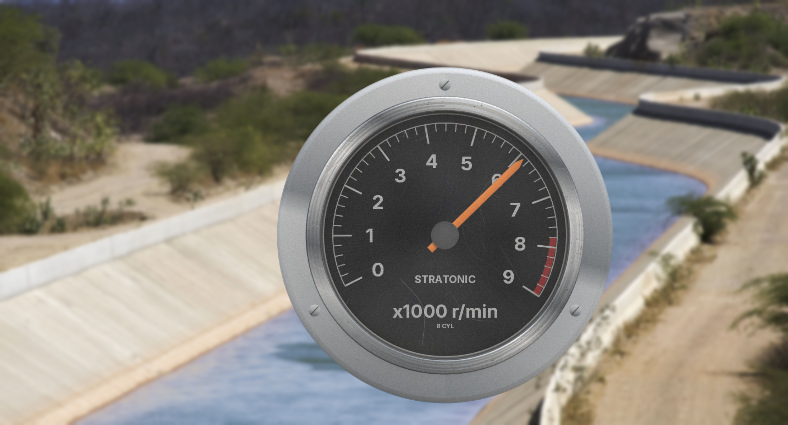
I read 6100,rpm
